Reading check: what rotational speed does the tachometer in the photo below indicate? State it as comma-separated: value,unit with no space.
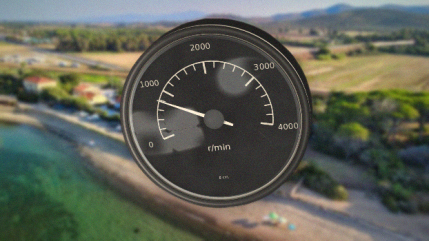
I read 800,rpm
